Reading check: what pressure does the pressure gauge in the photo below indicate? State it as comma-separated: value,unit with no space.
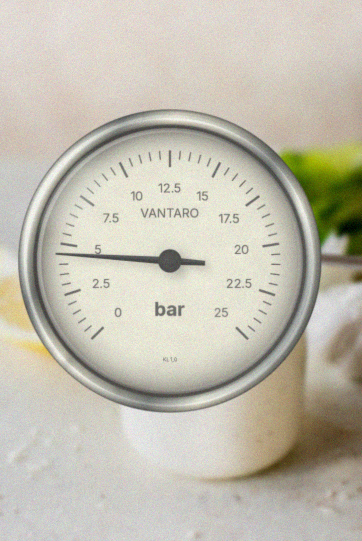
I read 4.5,bar
